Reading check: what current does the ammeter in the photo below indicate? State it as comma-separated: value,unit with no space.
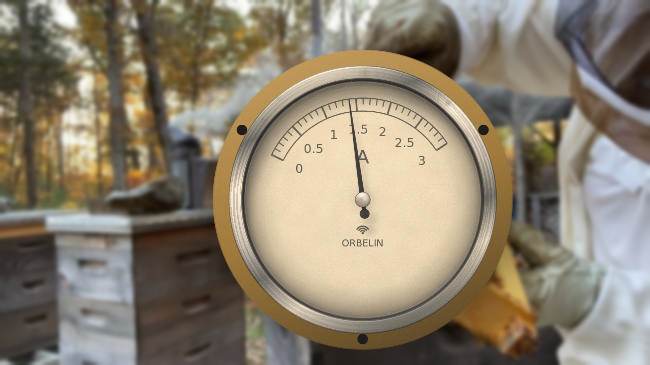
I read 1.4,A
